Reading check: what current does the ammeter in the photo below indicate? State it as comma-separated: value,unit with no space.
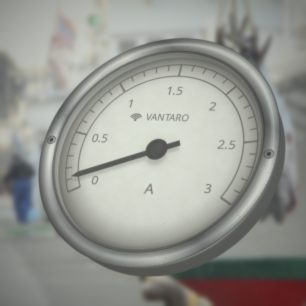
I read 0.1,A
